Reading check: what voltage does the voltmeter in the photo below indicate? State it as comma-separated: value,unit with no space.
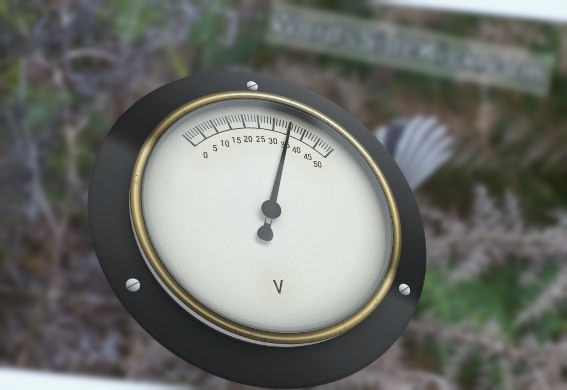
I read 35,V
